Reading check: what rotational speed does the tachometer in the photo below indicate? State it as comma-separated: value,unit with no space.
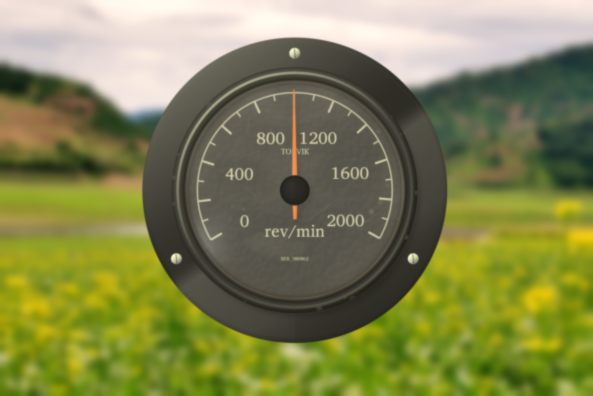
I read 1000,rpm
